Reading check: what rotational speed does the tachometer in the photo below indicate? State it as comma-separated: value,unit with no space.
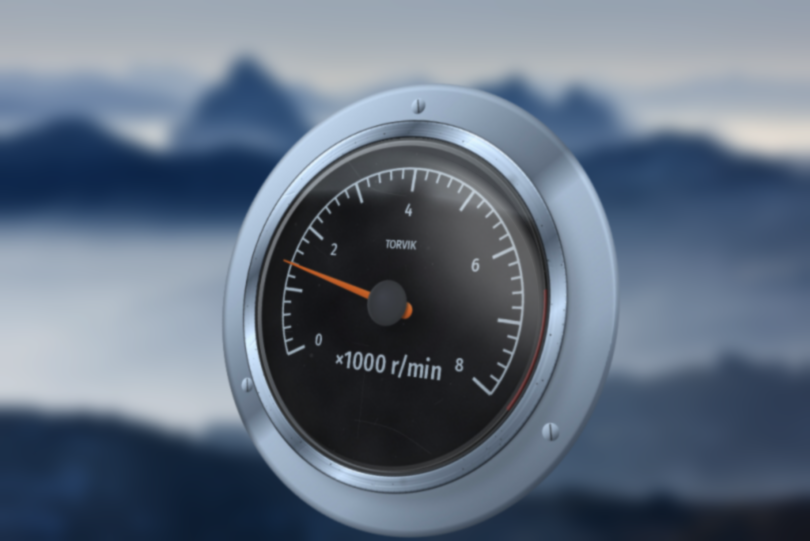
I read 1400,rpm
